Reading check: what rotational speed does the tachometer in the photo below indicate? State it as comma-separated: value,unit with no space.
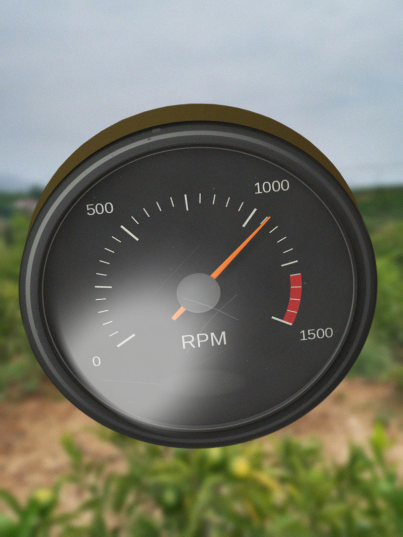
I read 1050,rpm
